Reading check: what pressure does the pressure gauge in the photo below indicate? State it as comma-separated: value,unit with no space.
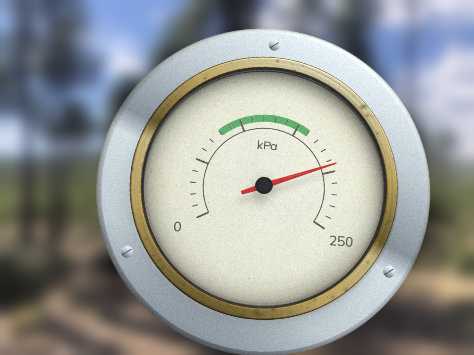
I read 195,kPa
